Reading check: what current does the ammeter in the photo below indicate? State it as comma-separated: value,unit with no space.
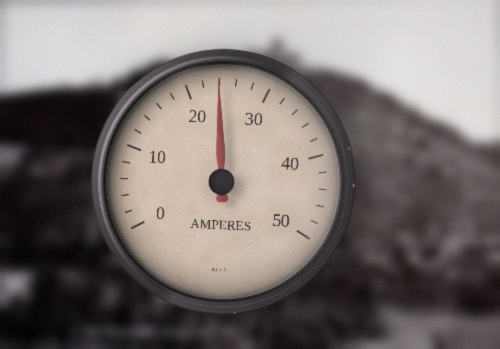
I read 24,A
